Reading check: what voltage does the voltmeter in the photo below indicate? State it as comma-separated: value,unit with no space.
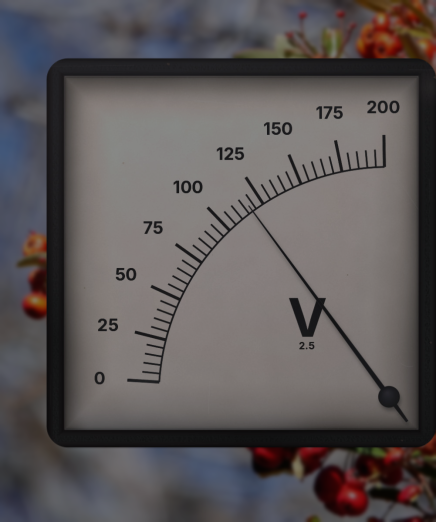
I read 117.5,V
